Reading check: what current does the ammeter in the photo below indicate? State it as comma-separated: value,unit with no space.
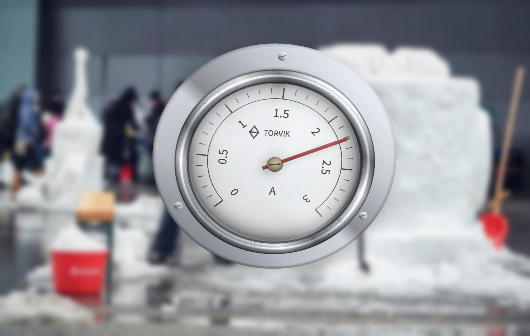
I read 2.2,A
